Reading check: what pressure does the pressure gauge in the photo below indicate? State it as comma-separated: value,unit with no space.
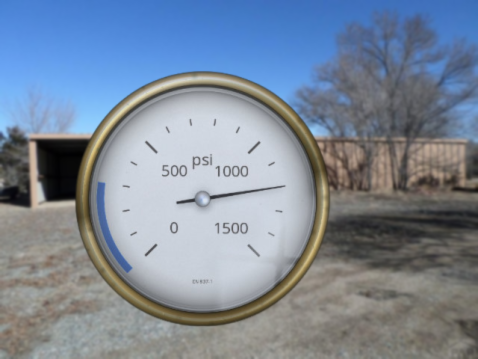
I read 1200,psi
